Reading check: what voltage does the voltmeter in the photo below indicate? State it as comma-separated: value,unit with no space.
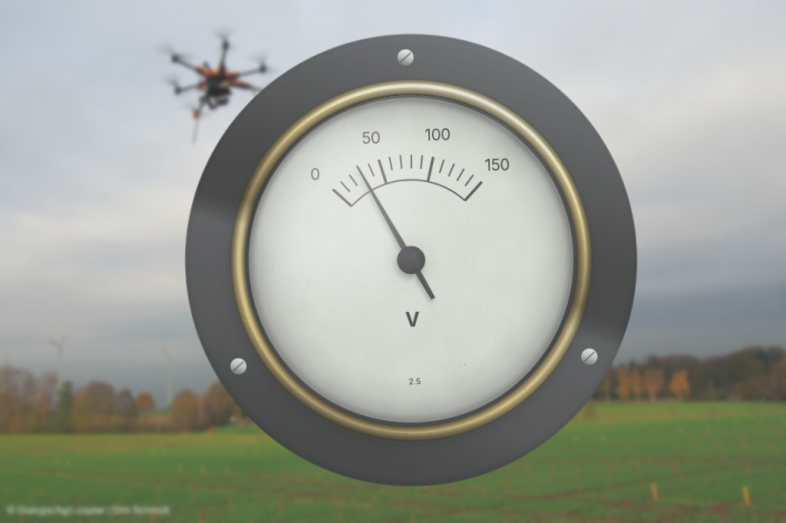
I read 30,V
